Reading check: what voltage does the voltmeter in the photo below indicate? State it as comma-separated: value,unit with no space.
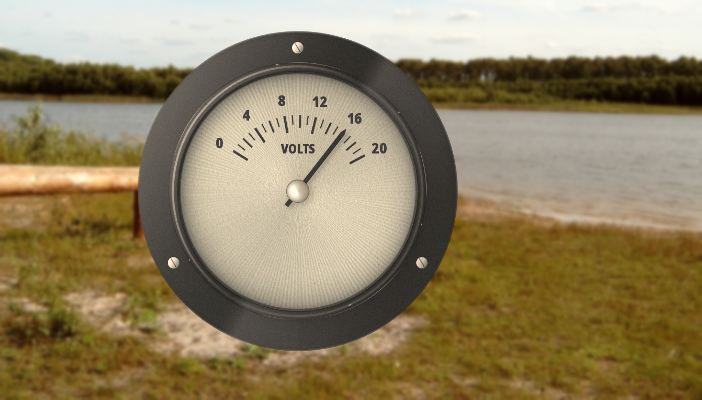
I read 16,V
